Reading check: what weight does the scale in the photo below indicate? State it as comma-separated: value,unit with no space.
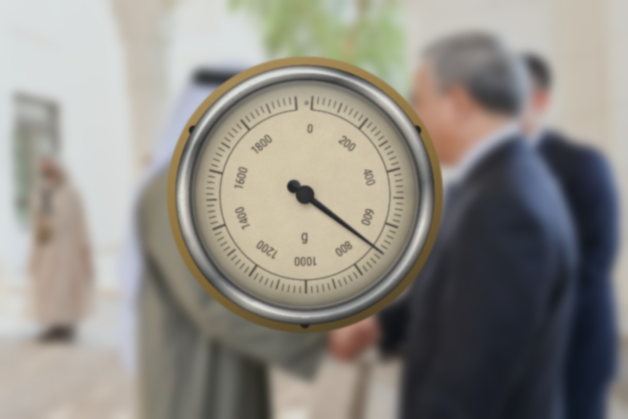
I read 700,g
